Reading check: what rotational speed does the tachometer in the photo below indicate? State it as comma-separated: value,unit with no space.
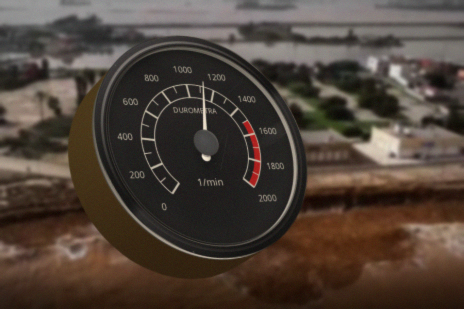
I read 1100,rpm
